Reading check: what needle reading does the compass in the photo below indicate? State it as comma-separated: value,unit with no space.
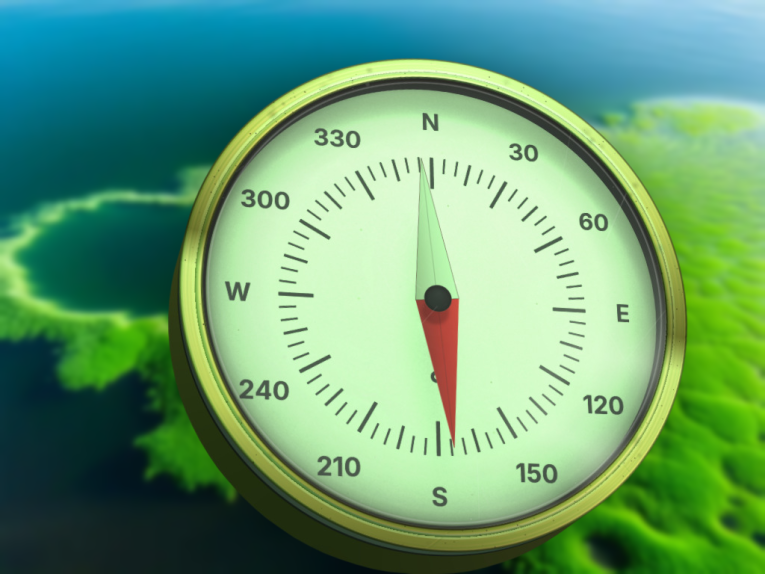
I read 175,°
